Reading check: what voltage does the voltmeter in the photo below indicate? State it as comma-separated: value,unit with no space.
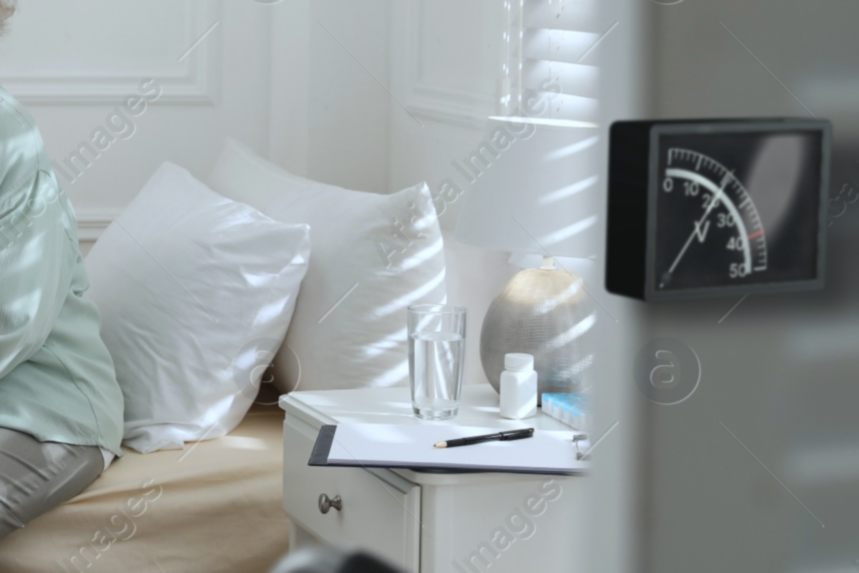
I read 20,V
